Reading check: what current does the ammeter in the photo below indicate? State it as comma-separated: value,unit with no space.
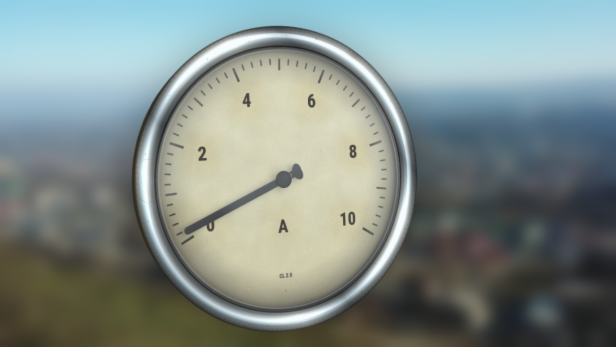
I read 0.2,A
